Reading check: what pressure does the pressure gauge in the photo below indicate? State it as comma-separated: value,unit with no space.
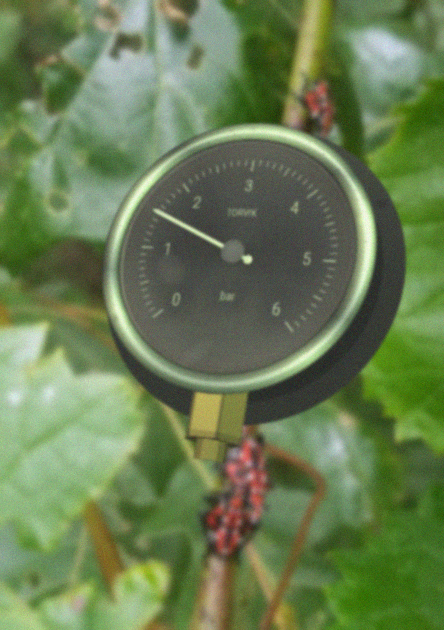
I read 1.5,bar
